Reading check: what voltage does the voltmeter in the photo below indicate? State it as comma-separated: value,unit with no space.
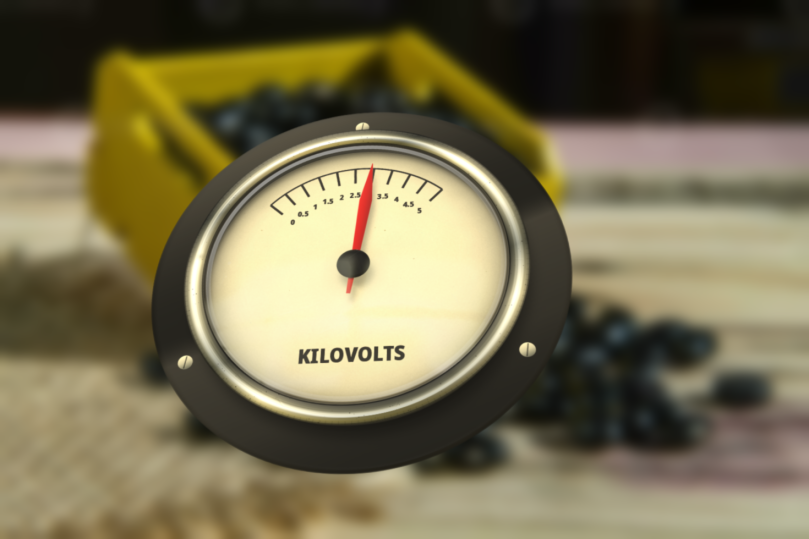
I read 3,kV
